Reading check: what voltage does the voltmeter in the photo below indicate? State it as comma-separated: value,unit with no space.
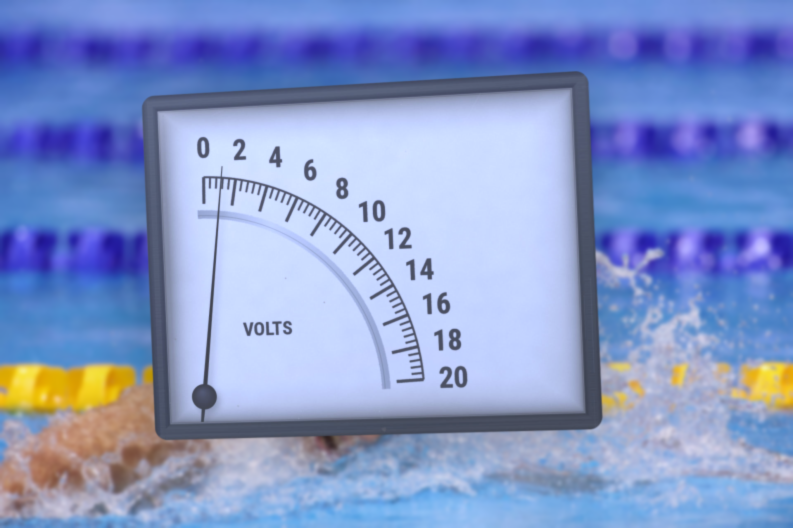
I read 1.2,V
